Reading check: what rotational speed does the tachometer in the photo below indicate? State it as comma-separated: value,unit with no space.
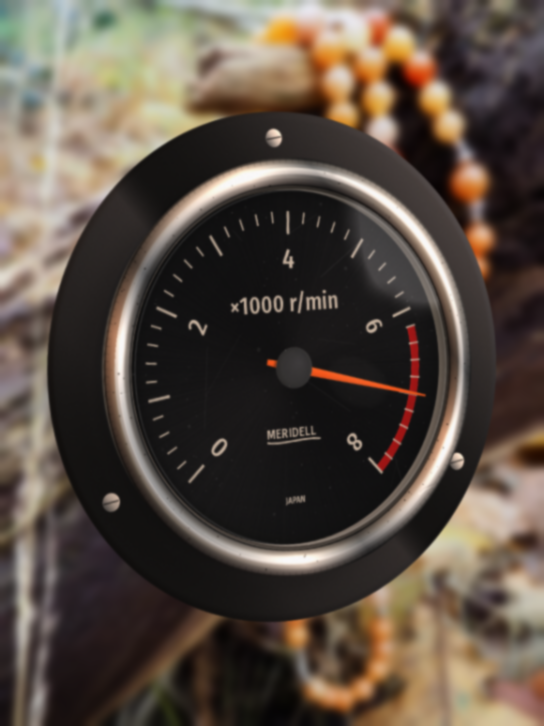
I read 7000,rpm
